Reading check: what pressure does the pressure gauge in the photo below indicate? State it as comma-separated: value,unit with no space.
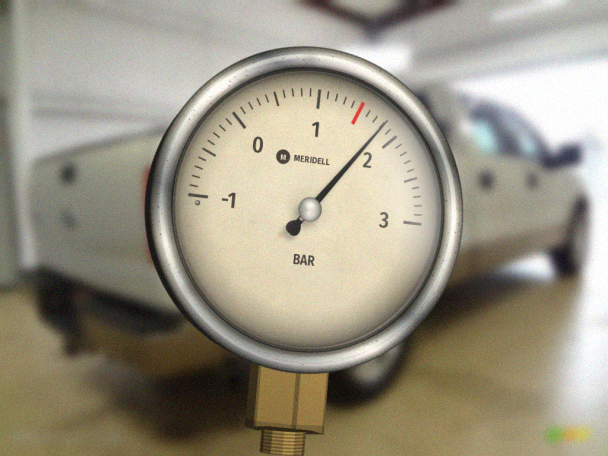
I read 1.8,bar
